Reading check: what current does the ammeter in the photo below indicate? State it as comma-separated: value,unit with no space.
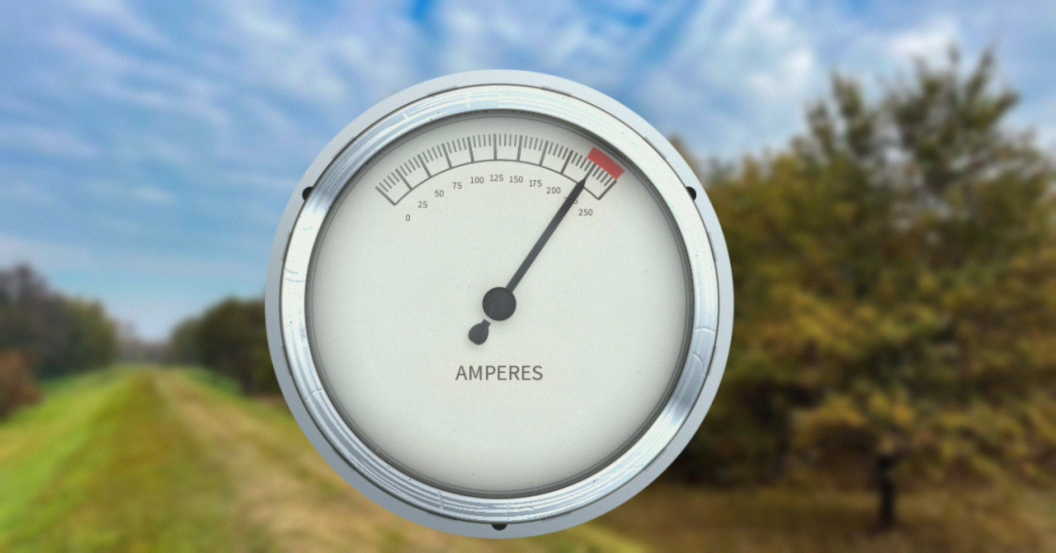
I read 225,A
